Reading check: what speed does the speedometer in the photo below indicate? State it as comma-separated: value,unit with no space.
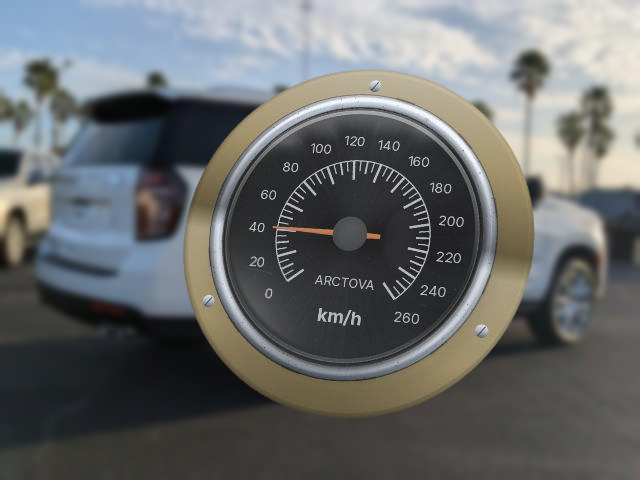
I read 40,km/h
